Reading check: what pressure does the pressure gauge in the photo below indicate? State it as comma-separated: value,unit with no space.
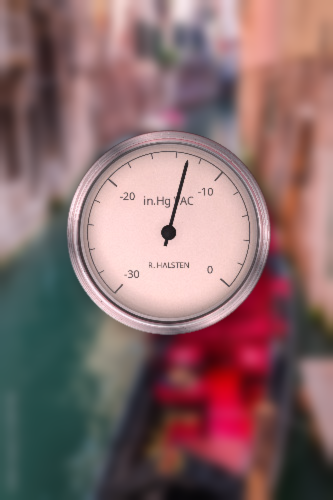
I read -13,inHg
